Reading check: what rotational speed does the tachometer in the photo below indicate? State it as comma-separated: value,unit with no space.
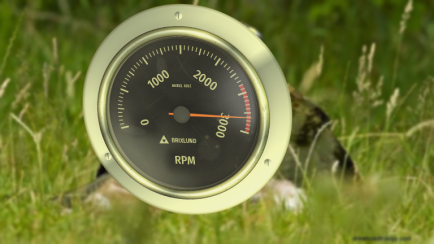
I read 2800,rpm
